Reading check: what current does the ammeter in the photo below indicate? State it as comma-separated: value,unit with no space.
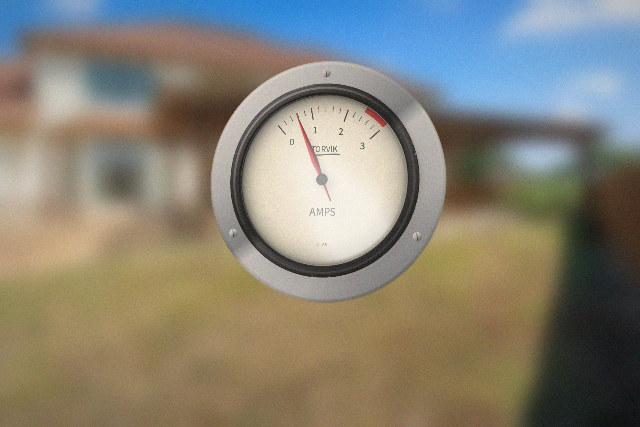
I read 0.6,A
